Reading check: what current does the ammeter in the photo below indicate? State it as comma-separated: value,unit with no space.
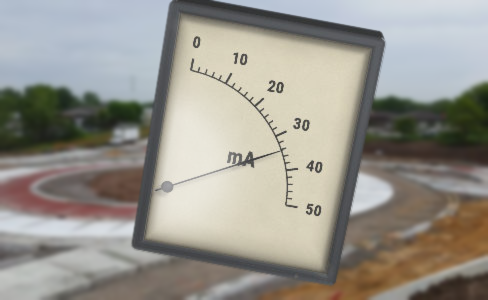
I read 34,mA
